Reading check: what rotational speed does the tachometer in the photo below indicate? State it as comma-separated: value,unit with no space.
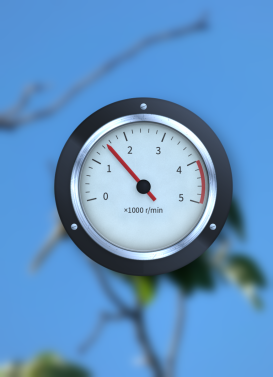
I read 1500,rpm
